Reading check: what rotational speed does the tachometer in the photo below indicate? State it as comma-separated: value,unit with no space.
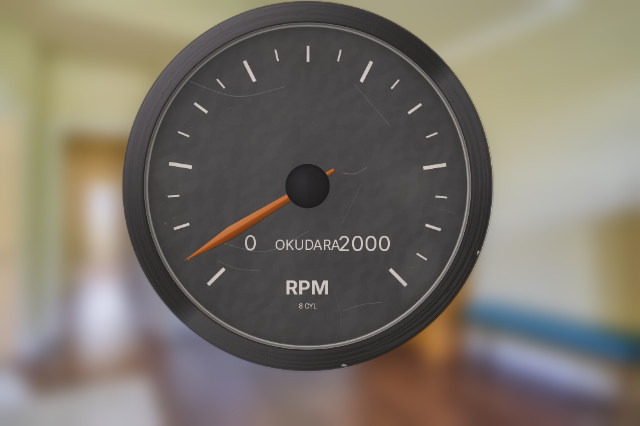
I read 100,rpm
